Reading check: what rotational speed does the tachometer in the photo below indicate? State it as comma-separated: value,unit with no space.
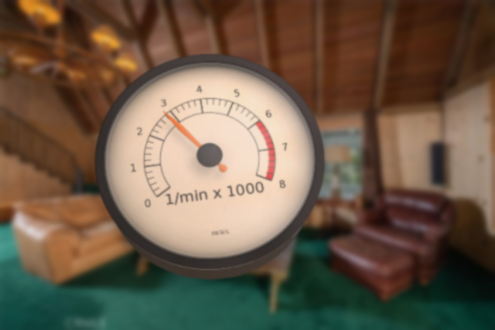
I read 2800,rpm
